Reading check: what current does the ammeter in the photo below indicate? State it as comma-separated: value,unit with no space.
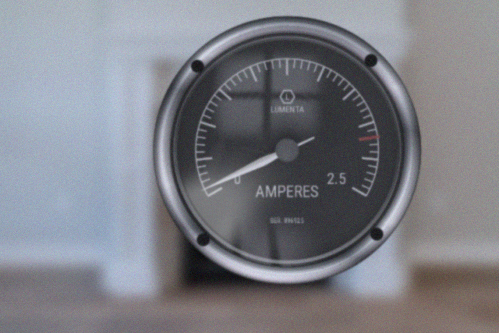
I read 0.05,A
